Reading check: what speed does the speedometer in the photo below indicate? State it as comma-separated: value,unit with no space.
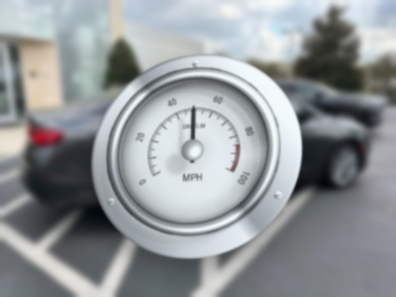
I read 50,mph
